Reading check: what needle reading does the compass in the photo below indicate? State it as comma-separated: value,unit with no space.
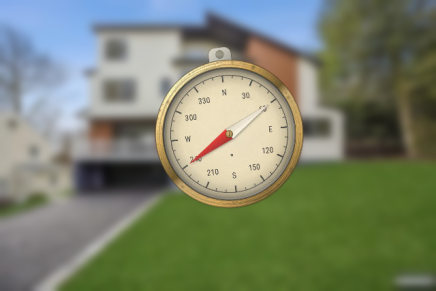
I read 240,°
